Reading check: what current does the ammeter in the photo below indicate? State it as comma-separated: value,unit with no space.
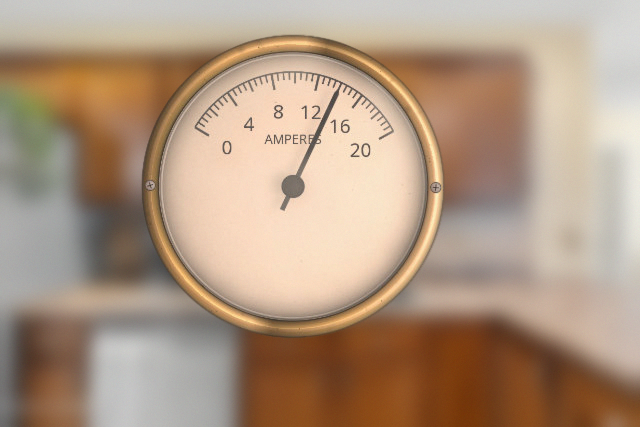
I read 14,A
